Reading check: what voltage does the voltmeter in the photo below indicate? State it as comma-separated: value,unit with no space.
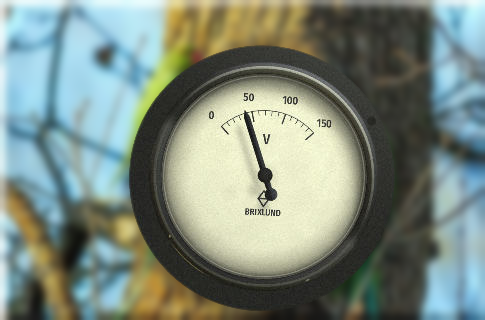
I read 40,V
